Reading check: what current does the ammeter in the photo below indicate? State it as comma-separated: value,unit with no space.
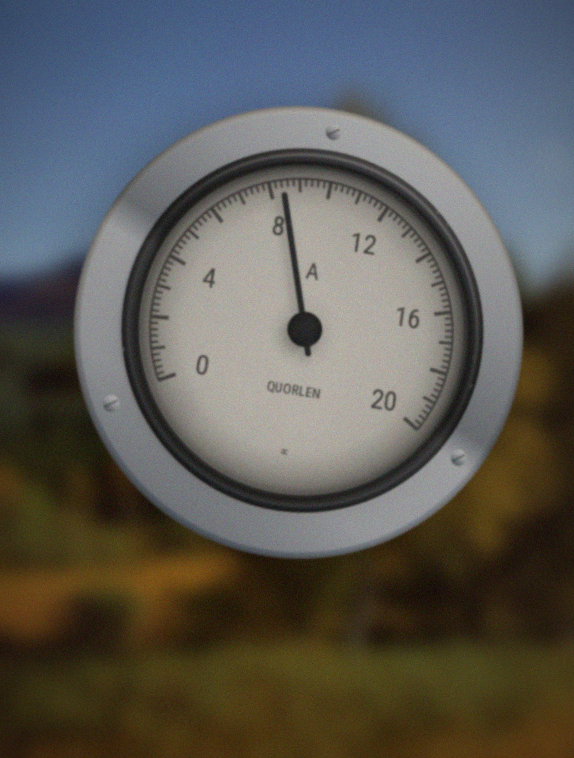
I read 8.4,A
